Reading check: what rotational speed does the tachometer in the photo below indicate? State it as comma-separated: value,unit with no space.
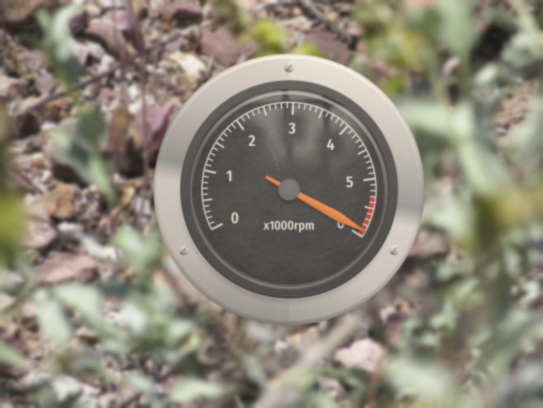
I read 5900,rpm
